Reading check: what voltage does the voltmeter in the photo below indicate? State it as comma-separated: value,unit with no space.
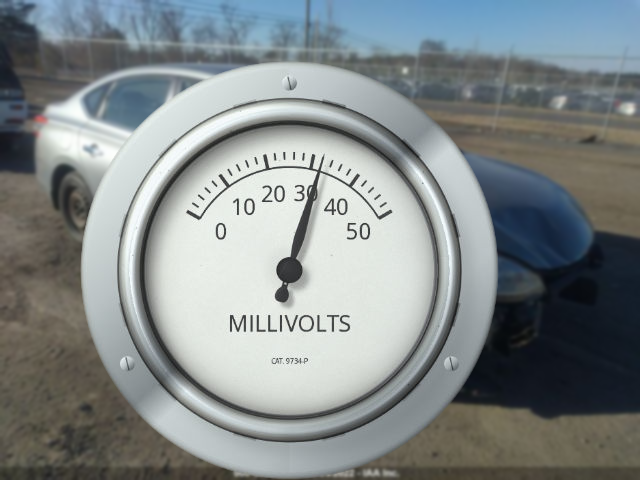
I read 32,mV
